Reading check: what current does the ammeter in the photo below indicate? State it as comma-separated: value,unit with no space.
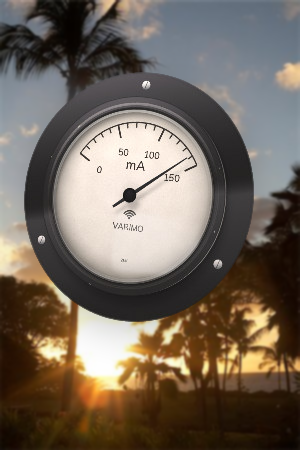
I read 140,mA
